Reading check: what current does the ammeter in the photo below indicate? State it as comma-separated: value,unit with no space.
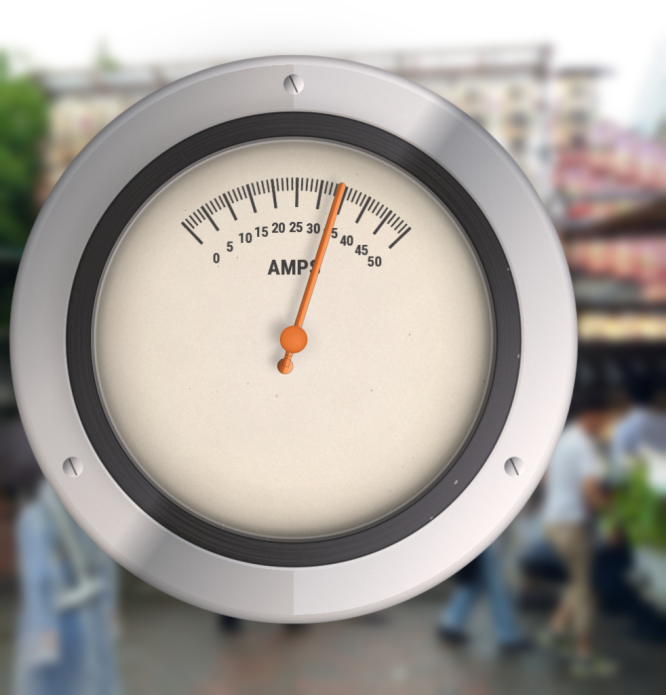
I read 34,A
